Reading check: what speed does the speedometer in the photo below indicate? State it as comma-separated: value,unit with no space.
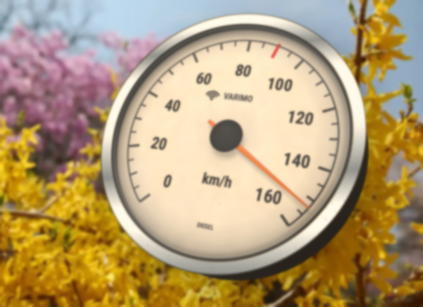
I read 152.5,km/h
